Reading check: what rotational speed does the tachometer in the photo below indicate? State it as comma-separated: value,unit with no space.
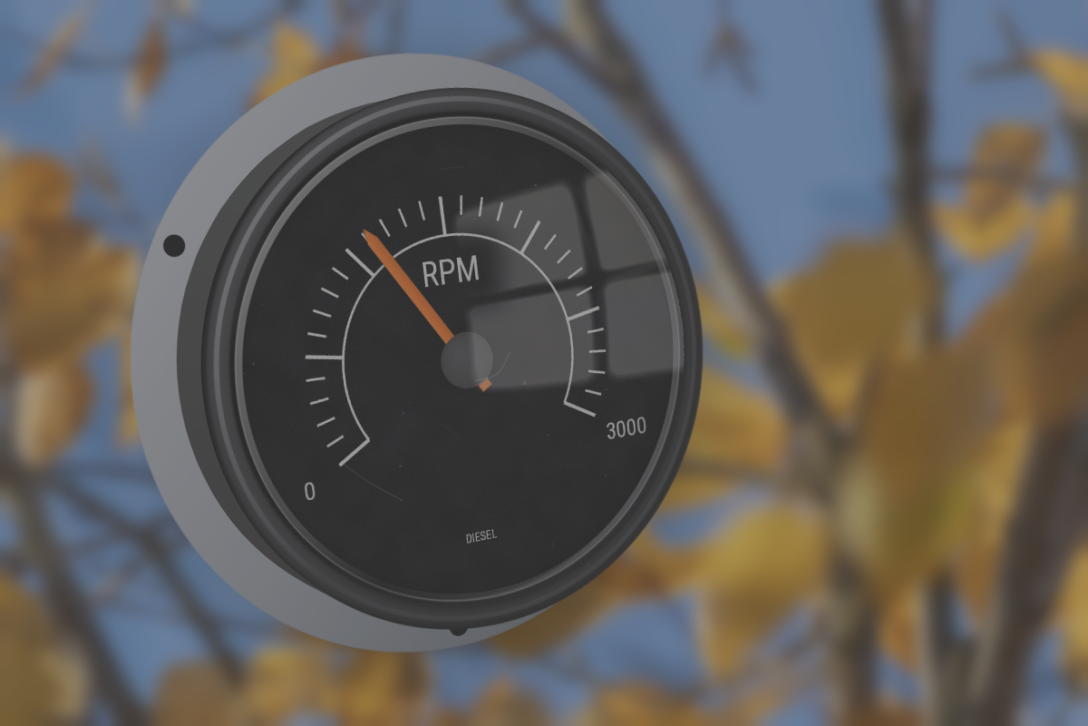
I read 1100,rpm
